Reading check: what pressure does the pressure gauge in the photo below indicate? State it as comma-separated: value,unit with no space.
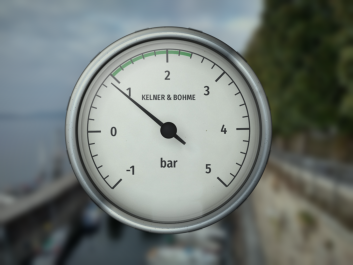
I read 0.9,bar
